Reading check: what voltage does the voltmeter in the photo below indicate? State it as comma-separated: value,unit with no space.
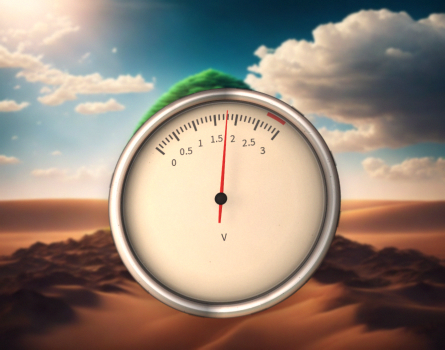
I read 1.8,V
